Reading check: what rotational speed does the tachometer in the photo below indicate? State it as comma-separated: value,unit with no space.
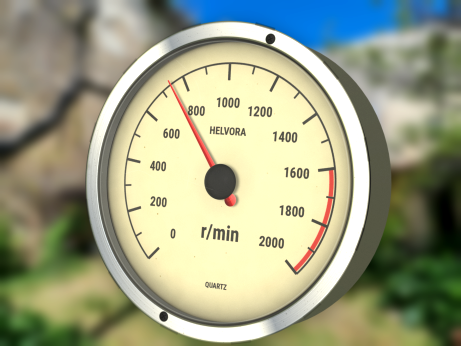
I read 750,rpm
